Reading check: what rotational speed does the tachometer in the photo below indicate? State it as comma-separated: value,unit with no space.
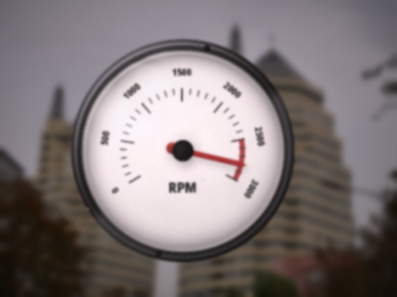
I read 2800,rpm
